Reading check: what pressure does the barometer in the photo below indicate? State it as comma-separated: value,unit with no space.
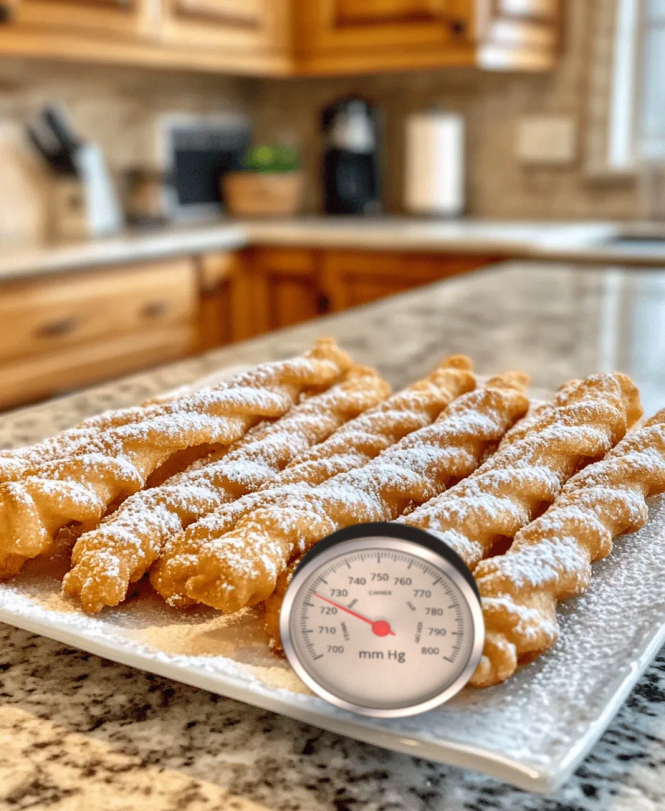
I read 725,mmHg
